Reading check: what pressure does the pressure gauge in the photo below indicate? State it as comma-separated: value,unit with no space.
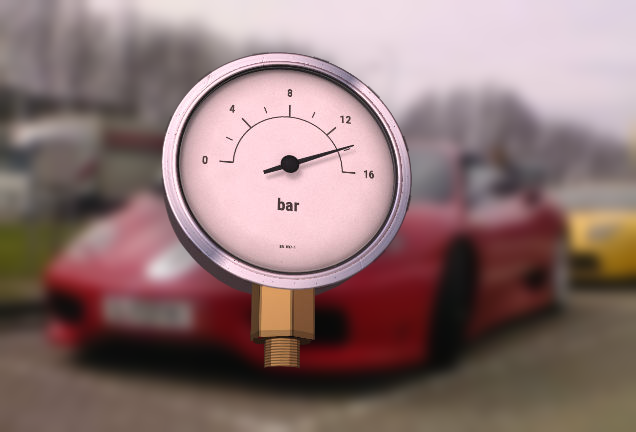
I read 14,bar
